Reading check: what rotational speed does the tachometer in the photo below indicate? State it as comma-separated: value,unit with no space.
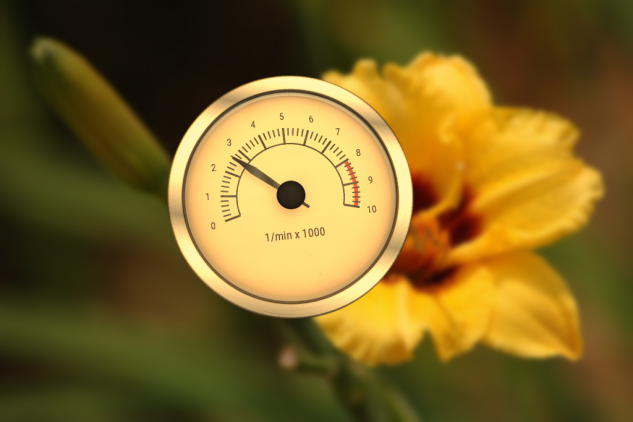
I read 2600,rpm
